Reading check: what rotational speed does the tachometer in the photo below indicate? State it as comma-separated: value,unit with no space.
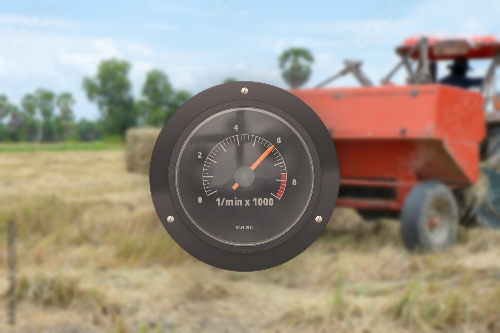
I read 6000,rpm
